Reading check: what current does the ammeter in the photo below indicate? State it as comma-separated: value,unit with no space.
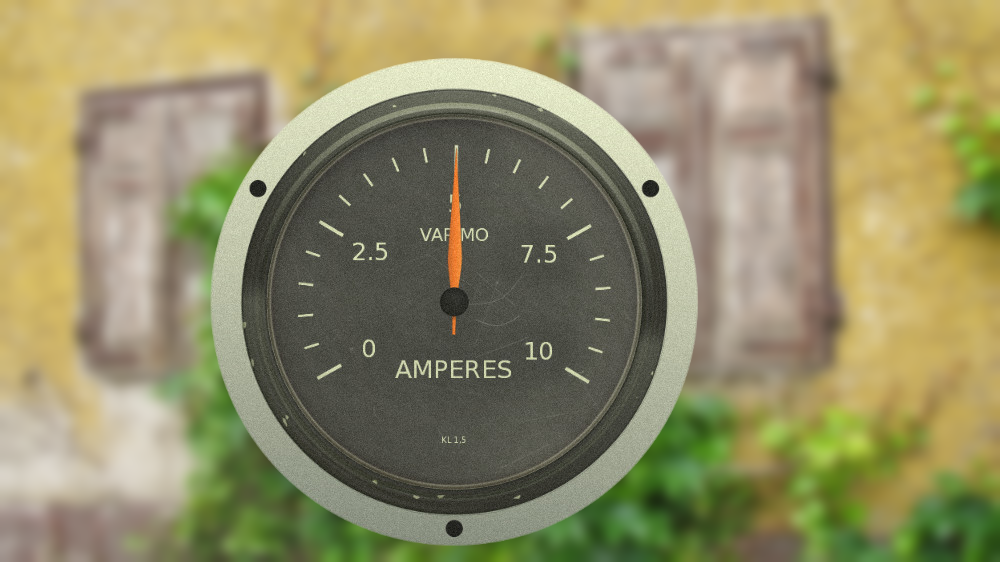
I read 5,A
